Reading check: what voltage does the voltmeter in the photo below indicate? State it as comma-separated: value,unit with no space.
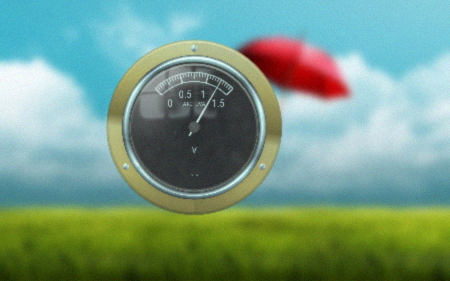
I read 1.25,V
